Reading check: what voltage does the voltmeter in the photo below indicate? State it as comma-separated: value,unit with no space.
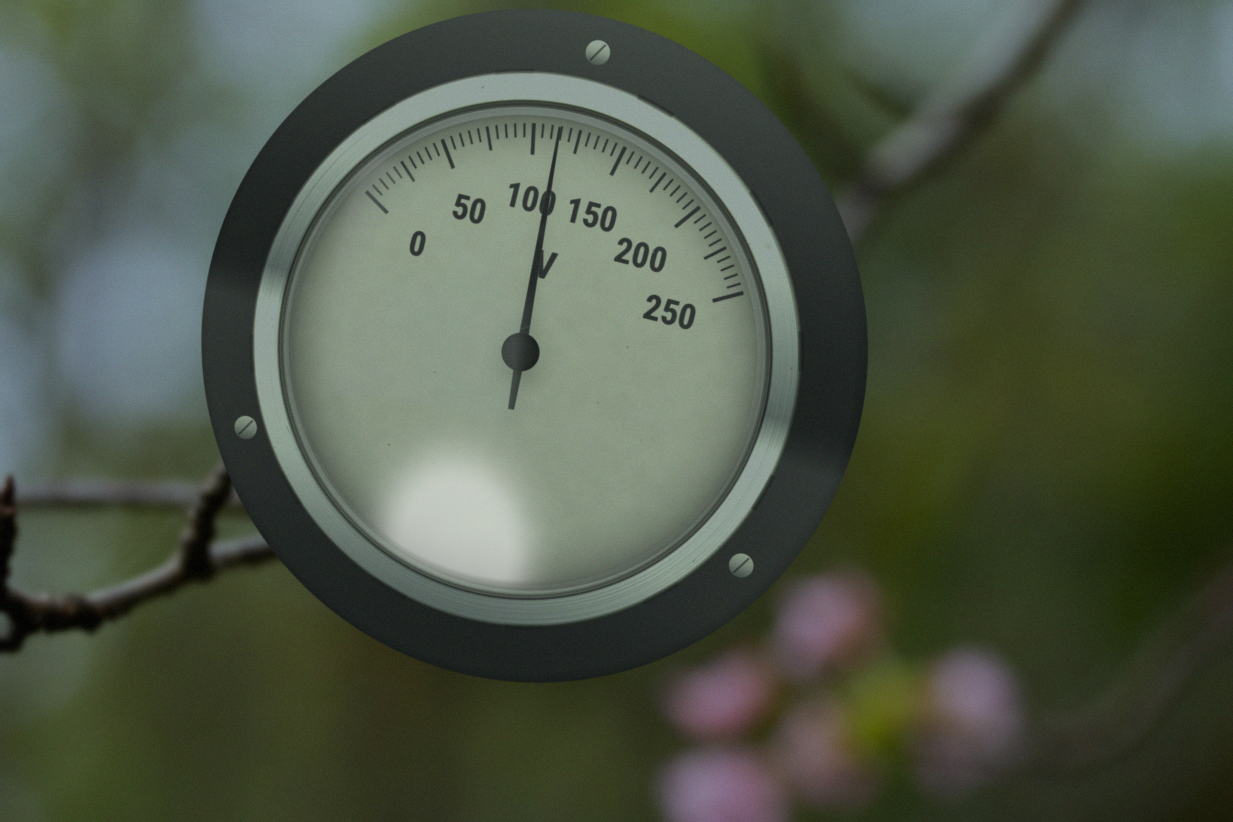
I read 115,V
